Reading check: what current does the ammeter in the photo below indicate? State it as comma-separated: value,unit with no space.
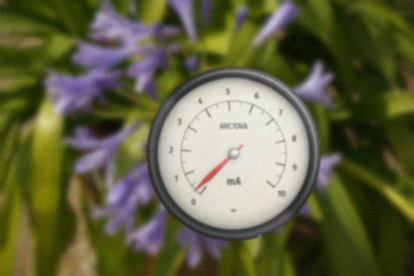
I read 0.25,mA
